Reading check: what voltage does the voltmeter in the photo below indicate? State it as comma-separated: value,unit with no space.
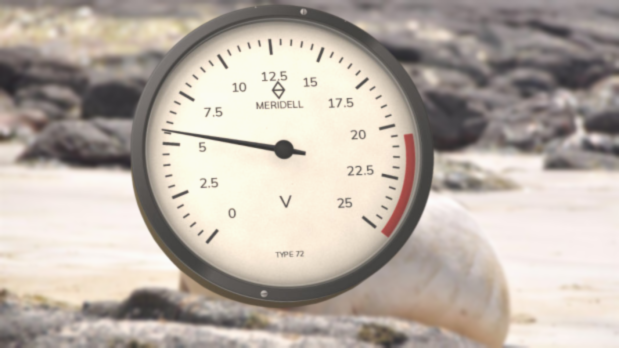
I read 5.5,V
